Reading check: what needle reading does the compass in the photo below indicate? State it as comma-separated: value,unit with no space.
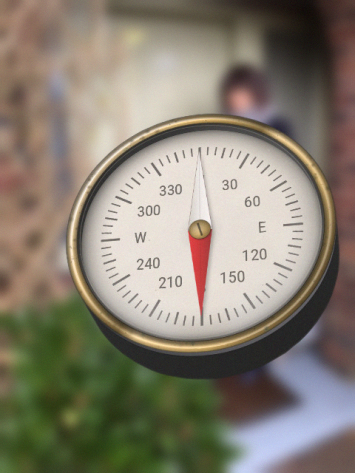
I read 180,°
